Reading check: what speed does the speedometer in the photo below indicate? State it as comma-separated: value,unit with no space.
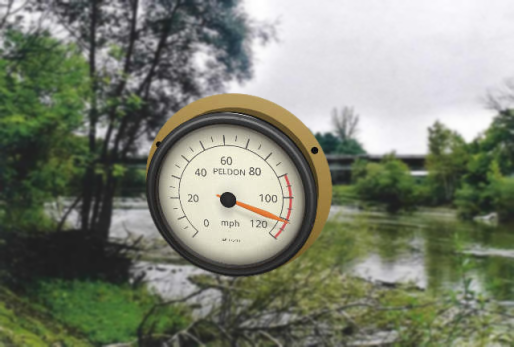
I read 110,mph
